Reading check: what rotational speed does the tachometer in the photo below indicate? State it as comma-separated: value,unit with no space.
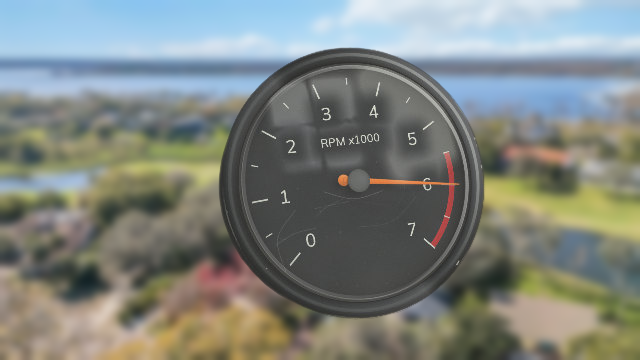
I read 6000,rpm
